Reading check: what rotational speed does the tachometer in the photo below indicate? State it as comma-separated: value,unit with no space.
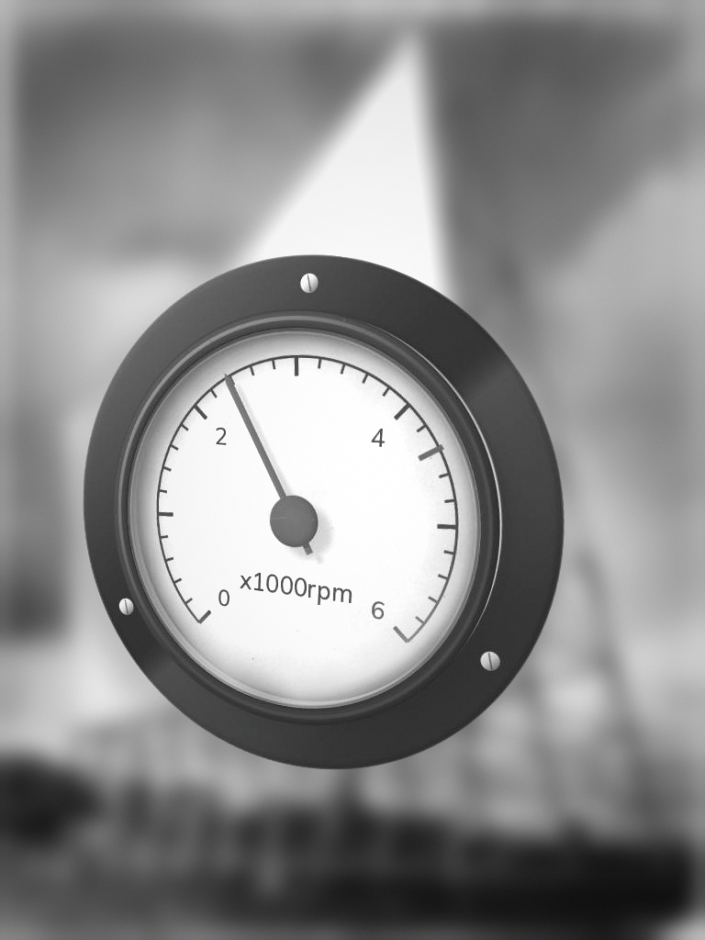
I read 2400,rpm
